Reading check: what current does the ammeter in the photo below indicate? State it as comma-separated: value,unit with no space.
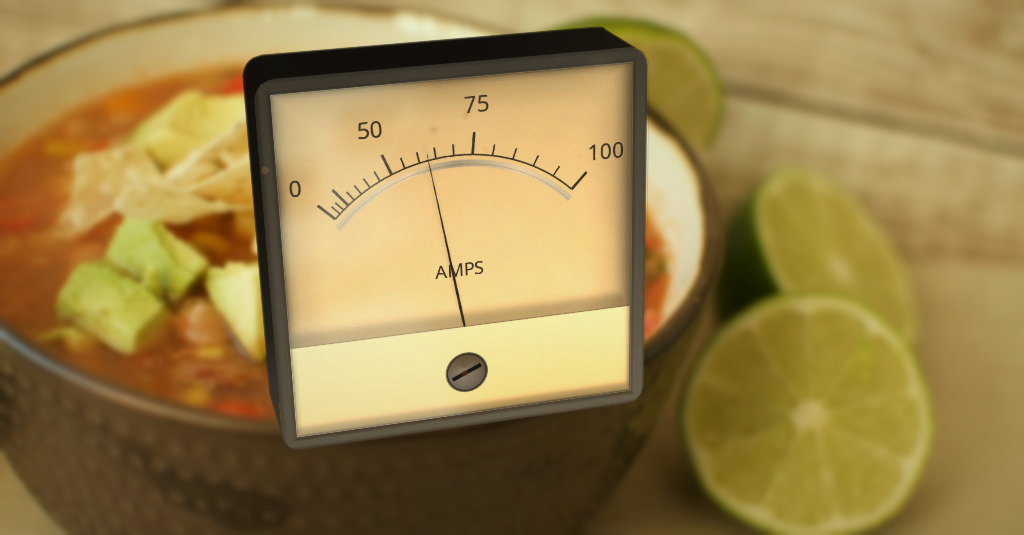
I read 62.5,A
